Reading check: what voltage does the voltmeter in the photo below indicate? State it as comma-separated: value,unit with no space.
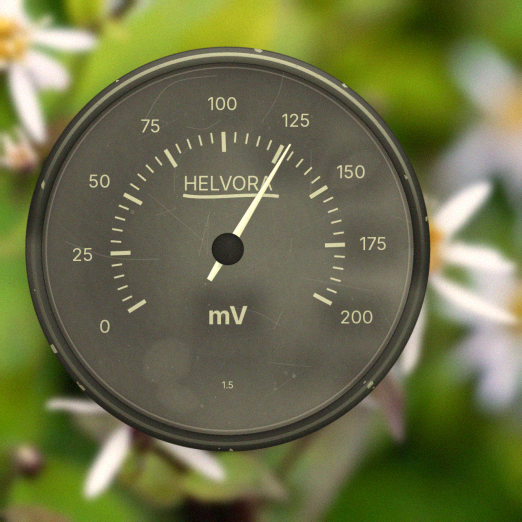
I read 127.5,mV
